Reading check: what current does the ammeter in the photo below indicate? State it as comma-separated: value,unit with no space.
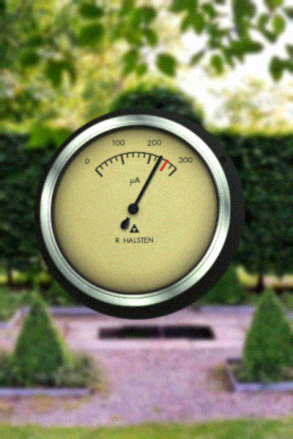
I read 240,µA
